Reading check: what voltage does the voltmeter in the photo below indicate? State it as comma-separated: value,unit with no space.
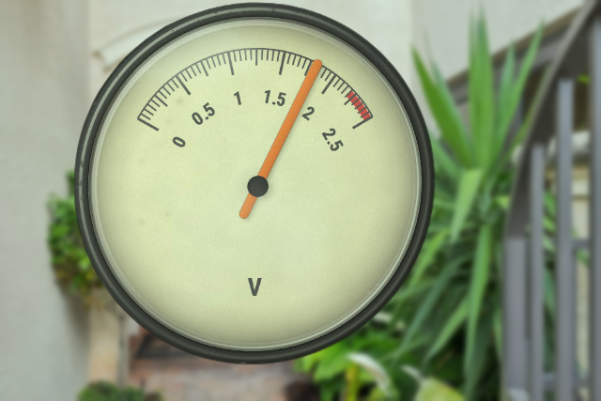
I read 1.8,V
